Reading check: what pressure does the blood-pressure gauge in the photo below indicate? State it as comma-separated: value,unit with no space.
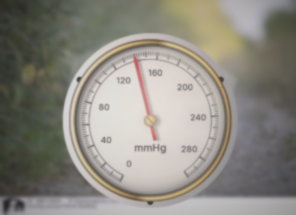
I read 140,mmHg
